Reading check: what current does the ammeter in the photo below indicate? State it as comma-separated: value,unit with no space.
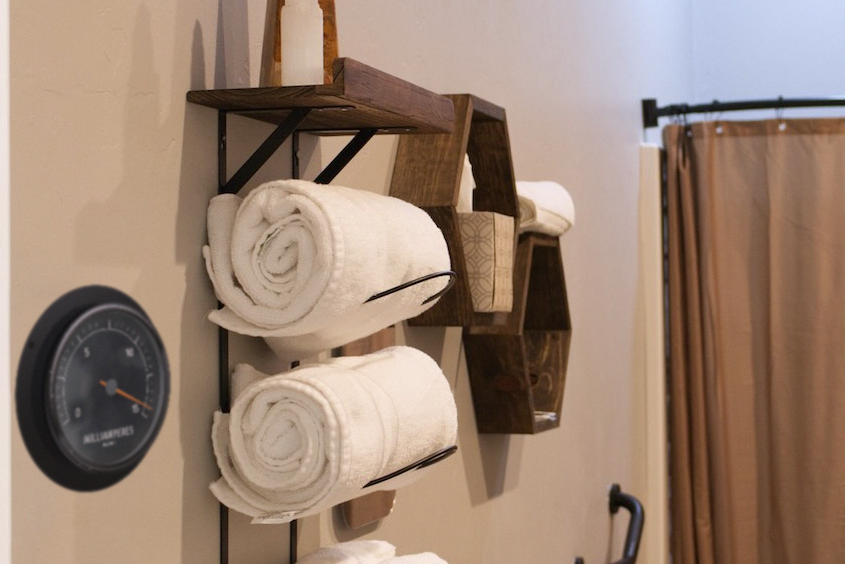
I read 14.5,mA
